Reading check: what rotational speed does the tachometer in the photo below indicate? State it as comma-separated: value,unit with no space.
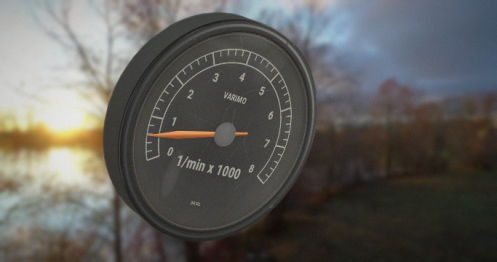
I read 600,rpm
